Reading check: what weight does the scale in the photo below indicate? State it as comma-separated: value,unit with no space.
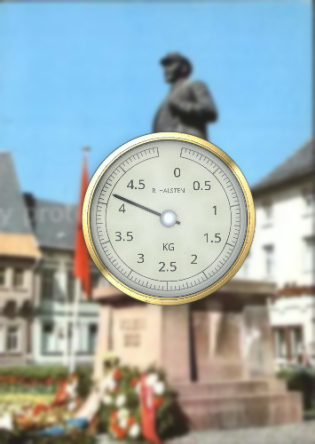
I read 4.15,kg
